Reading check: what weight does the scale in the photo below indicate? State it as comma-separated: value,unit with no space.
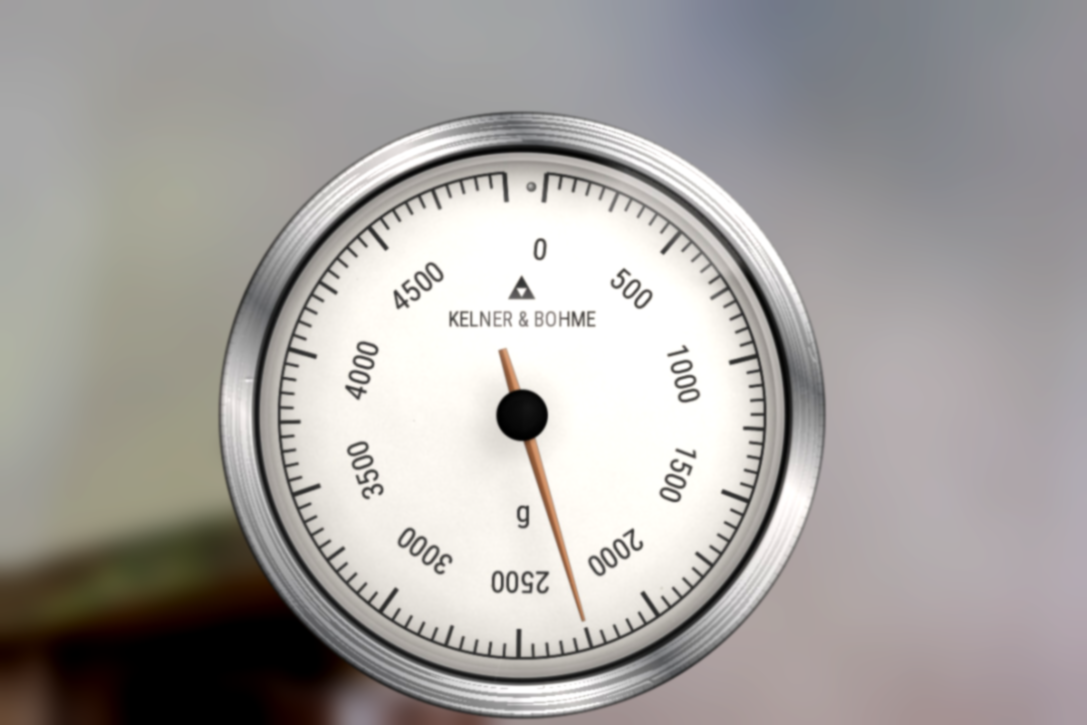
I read 2250,g
